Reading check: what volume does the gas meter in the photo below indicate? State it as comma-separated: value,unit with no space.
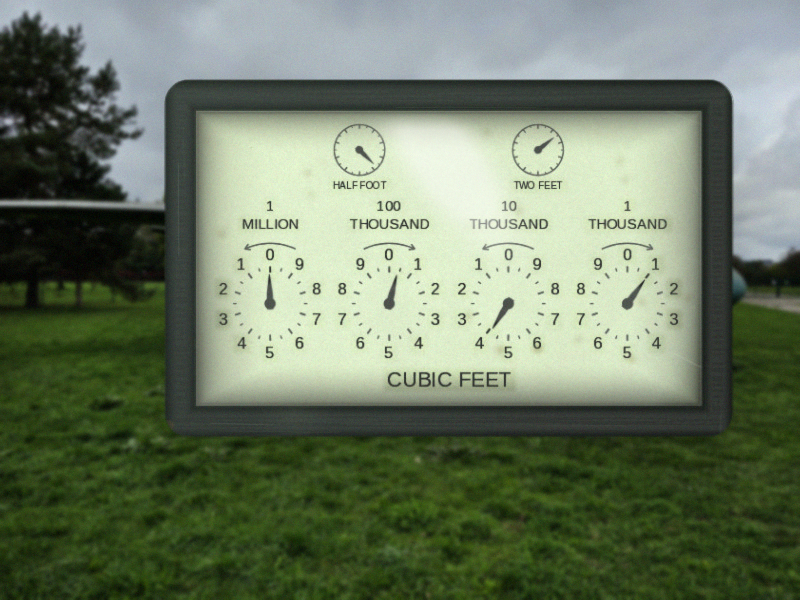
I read 4100,ft³
